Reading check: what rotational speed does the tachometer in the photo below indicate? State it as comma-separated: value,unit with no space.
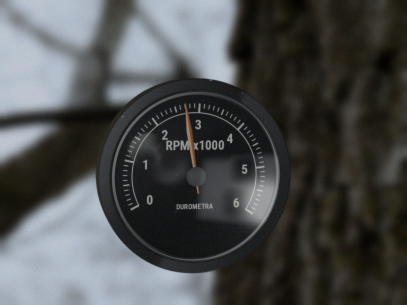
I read 2700,rpm
